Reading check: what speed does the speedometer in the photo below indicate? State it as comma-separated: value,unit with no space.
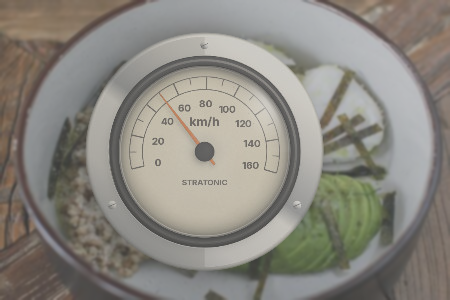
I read 50,km/h
